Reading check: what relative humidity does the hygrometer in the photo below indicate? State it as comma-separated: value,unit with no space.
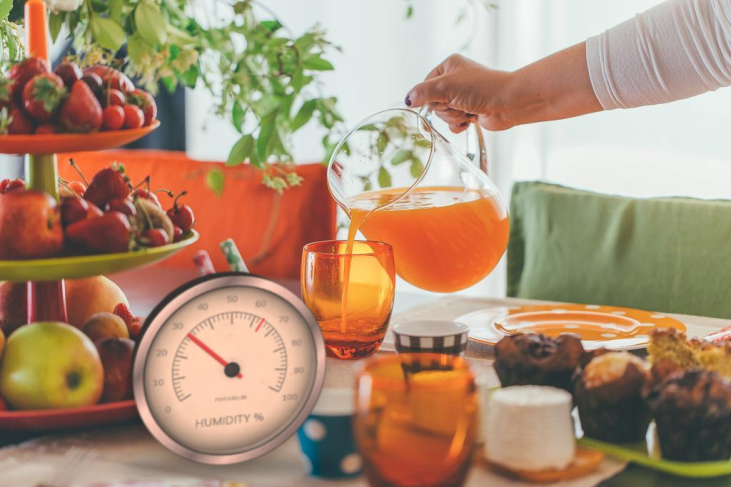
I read 30,%
